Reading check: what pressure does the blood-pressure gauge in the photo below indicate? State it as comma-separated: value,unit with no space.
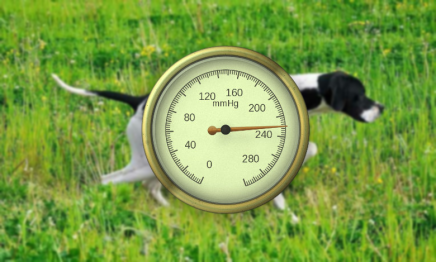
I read 230,mmHg
